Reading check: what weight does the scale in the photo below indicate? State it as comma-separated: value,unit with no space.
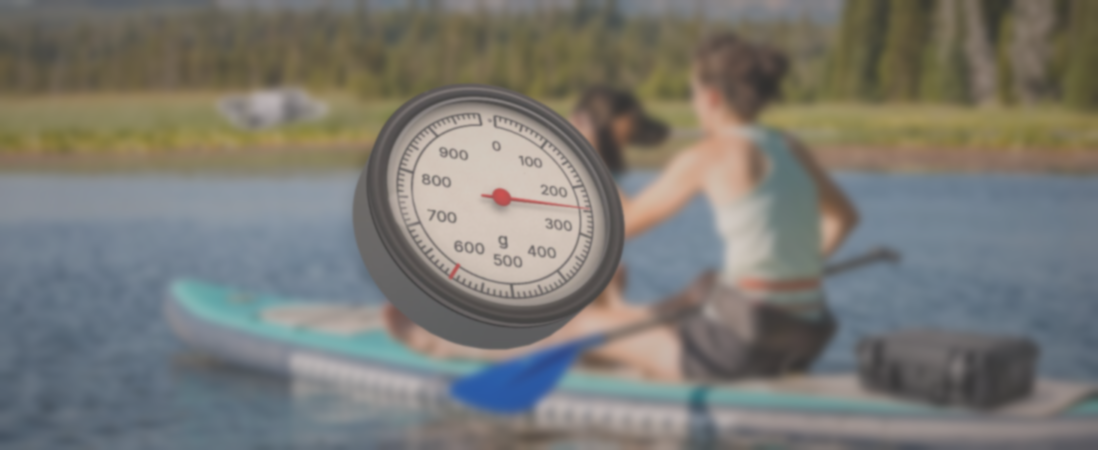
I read 250,g
